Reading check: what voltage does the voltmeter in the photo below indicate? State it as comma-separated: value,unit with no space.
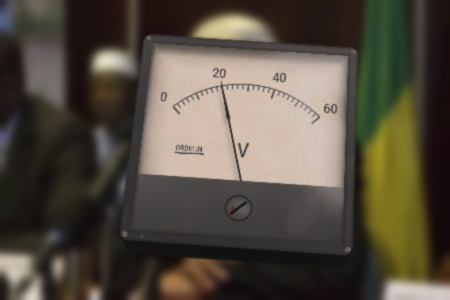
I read 20,V
